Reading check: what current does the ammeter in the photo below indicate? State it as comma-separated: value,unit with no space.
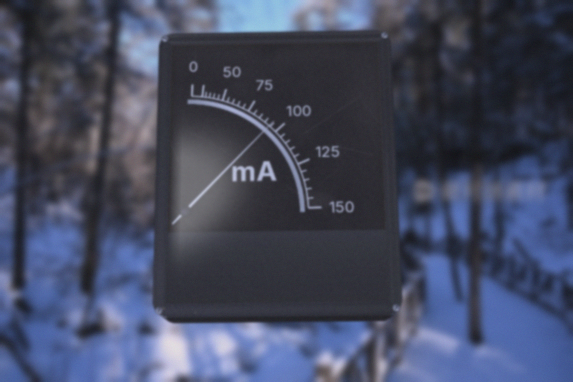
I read 95,mA
